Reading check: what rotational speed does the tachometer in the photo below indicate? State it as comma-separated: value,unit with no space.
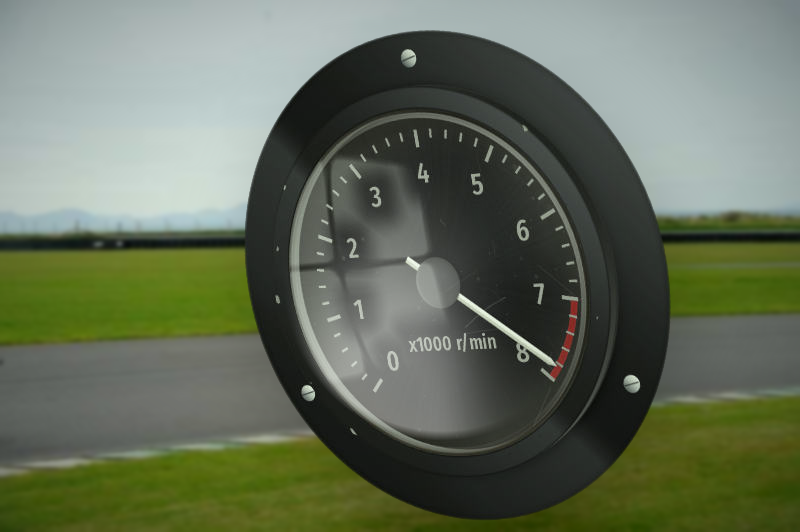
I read 7800,rpm
